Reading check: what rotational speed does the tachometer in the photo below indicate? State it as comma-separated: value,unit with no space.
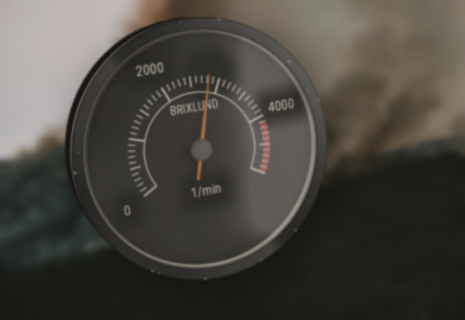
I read 2800,rpm
